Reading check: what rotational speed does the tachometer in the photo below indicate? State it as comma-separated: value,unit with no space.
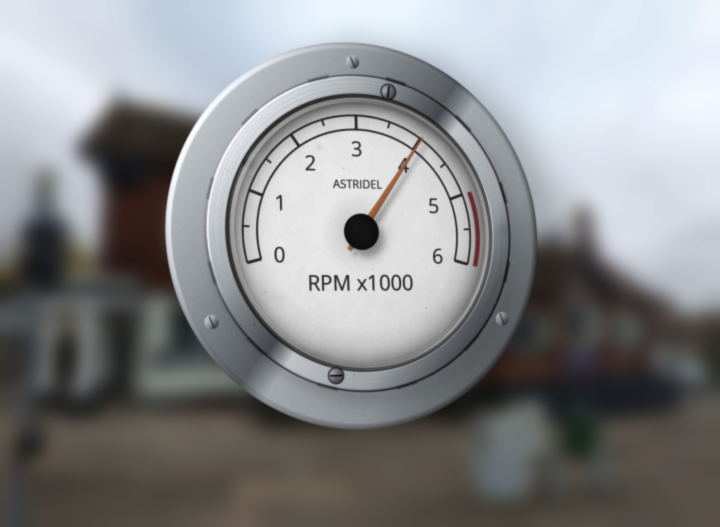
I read 4000,rpm
